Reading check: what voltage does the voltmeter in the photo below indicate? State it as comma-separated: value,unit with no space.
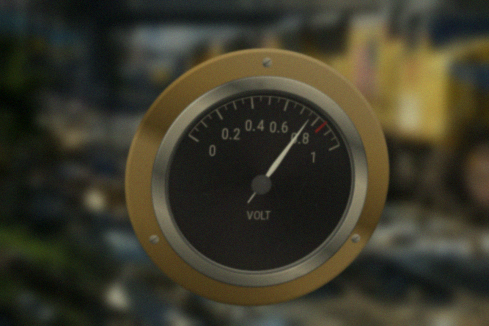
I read 0.75,V
